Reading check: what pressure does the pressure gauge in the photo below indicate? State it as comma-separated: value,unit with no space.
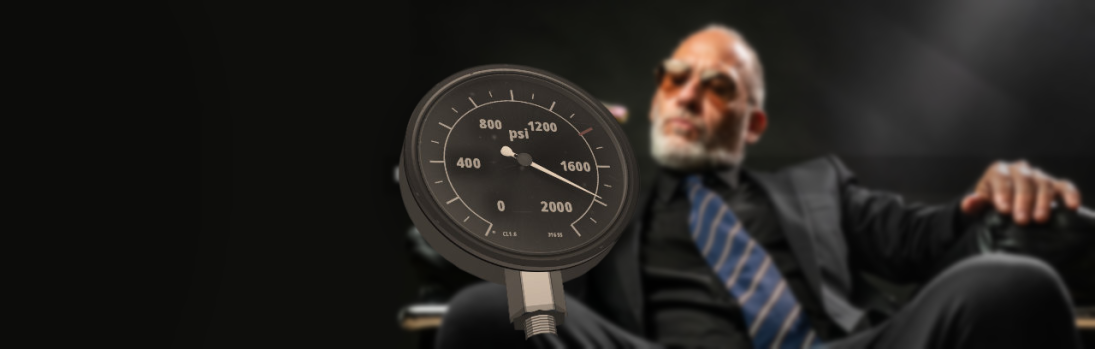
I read 1800,psi
